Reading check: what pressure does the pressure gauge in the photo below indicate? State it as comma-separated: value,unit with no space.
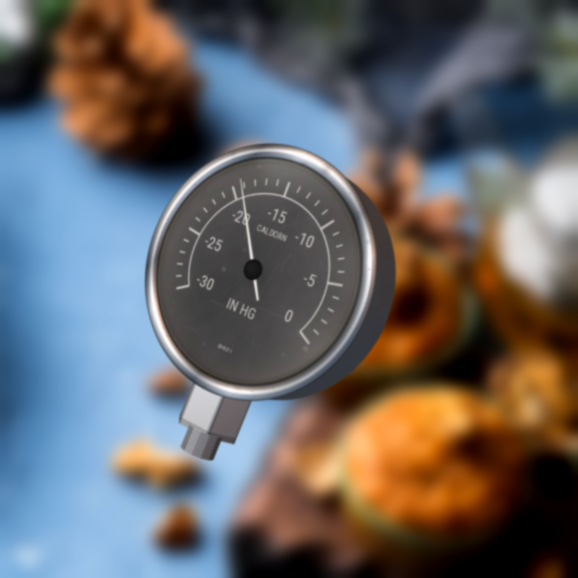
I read -19,inHg
